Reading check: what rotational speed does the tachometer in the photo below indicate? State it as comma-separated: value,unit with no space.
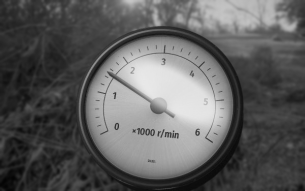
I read 1500,rpm
